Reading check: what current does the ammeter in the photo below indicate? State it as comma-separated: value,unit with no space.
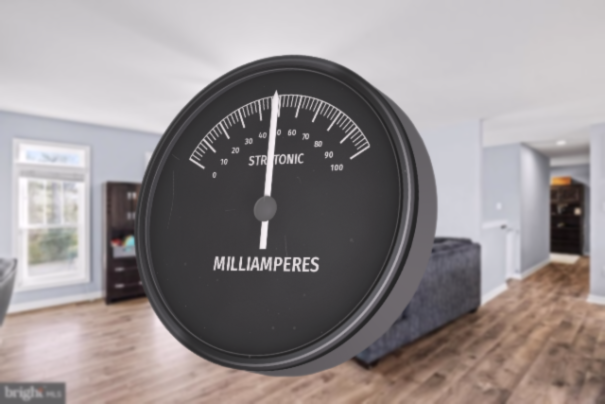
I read 50,mA
